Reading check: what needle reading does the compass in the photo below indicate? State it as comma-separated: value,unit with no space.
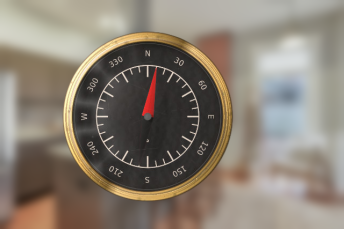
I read 10,°
